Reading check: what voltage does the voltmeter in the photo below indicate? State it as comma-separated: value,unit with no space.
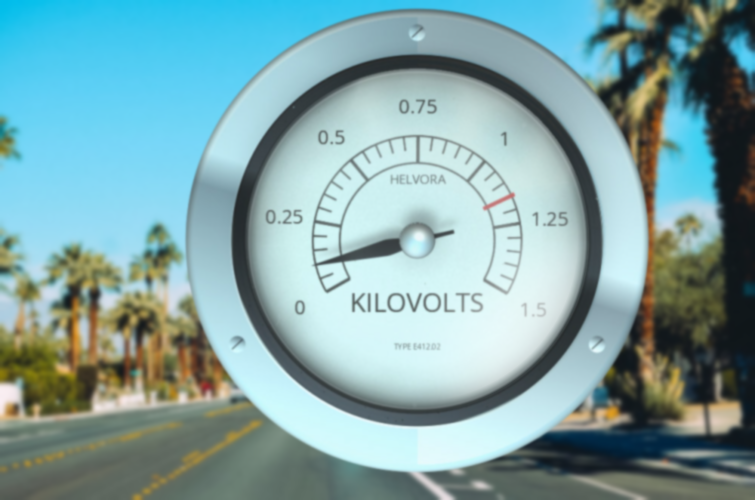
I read 0.1,kV
